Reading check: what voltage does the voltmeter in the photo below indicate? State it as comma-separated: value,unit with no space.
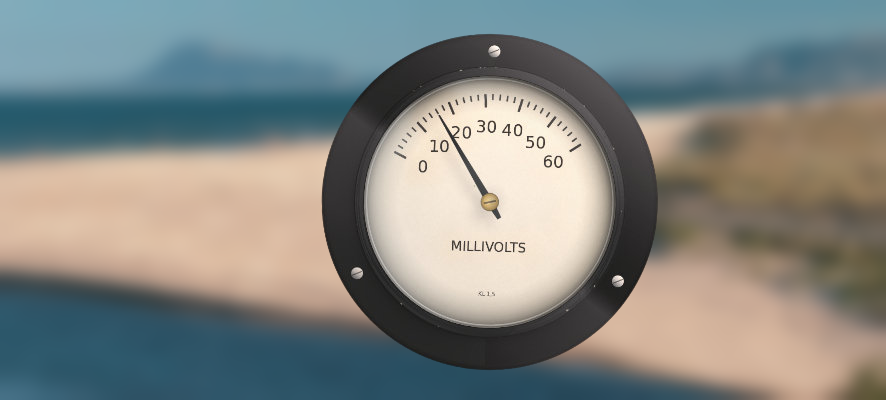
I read 16,mV
